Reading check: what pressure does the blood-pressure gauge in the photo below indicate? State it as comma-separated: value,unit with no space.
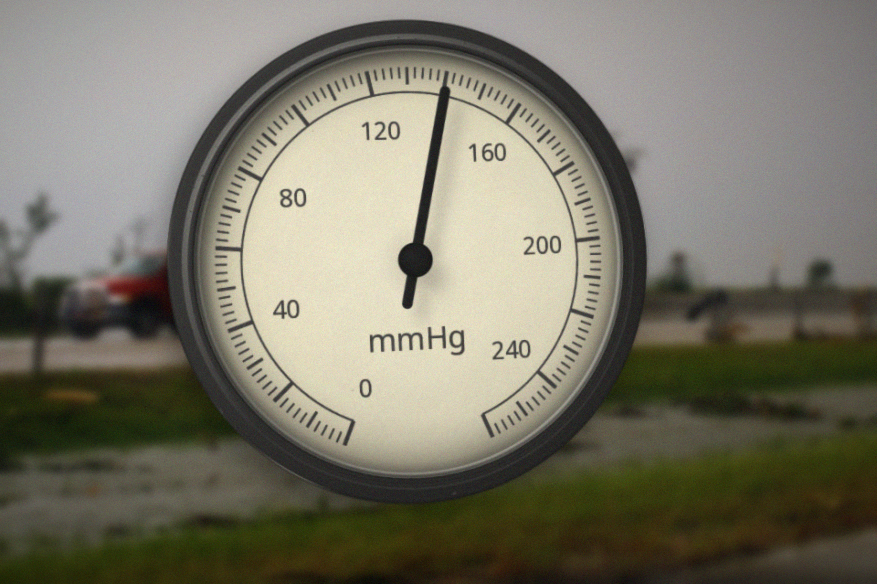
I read 140,mmHg
